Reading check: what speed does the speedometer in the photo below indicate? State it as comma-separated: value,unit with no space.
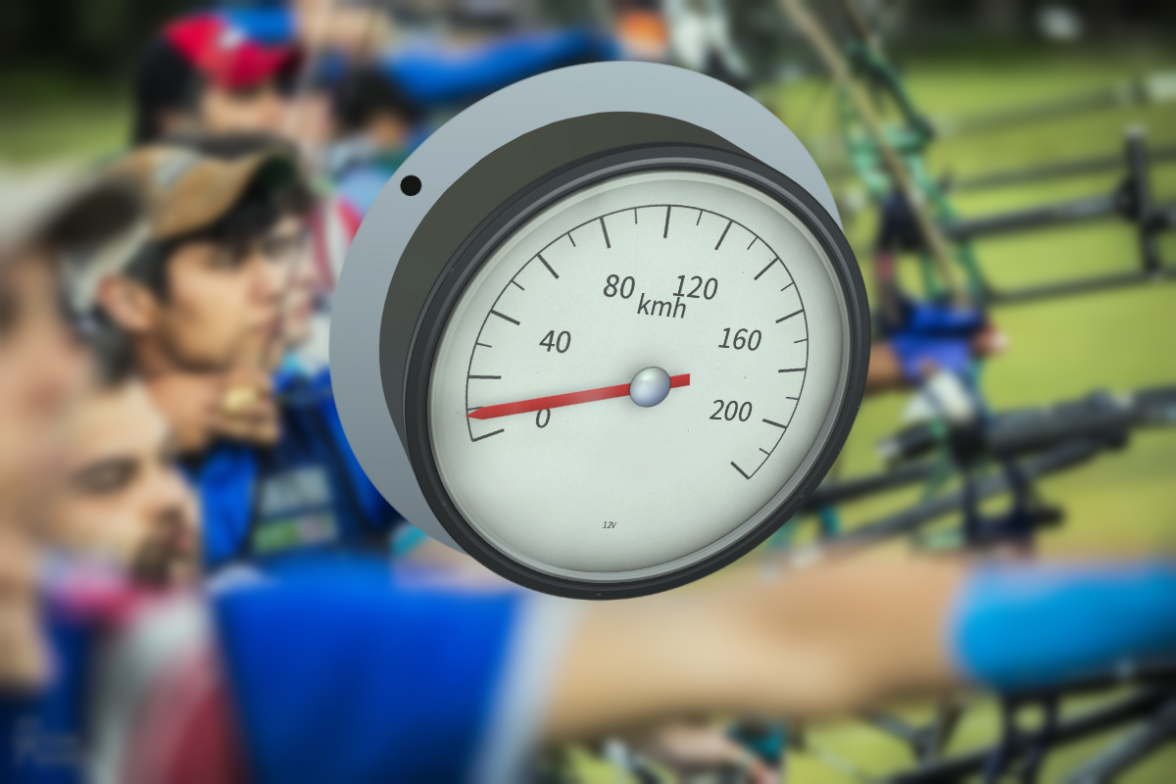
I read 10,km/h
